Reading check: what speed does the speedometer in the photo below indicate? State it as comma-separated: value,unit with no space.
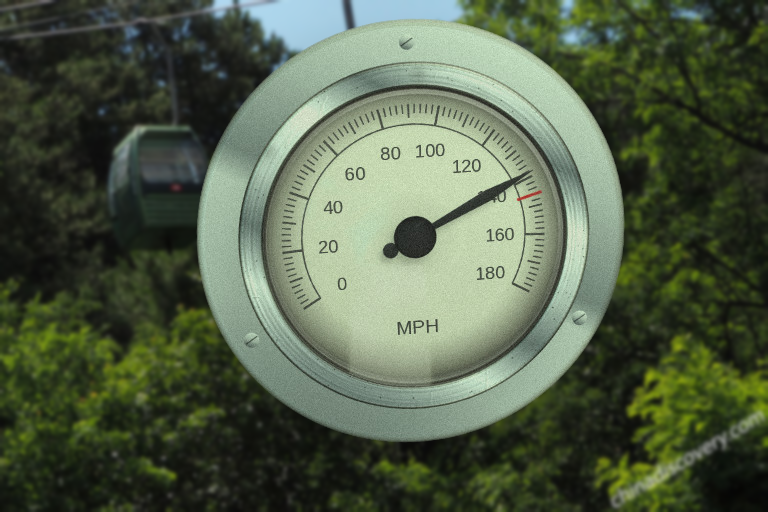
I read 138,mph
